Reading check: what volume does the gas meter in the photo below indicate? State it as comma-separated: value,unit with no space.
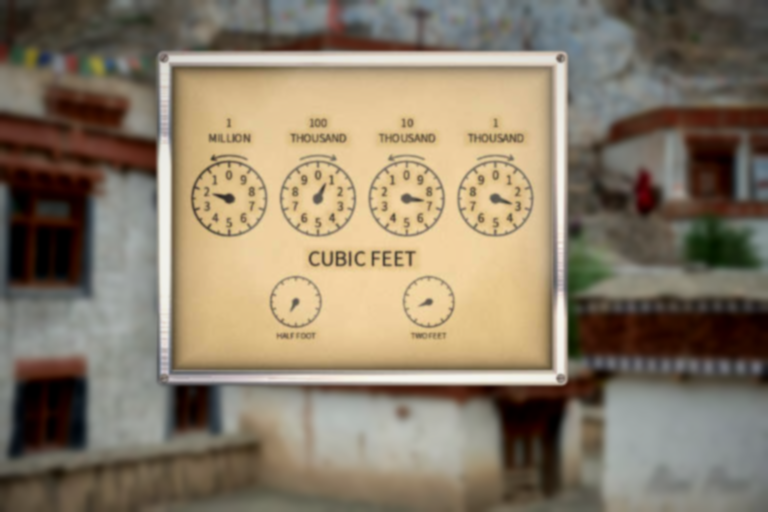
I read 207300,ft³
